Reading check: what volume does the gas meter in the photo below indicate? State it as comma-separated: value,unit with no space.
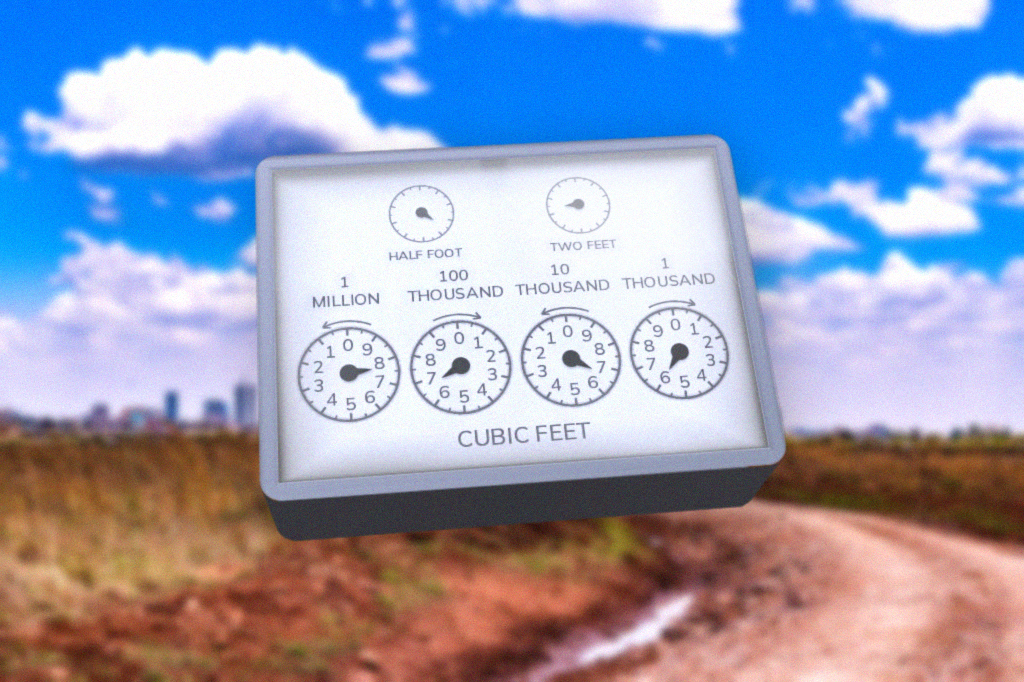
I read 766600,ft³
